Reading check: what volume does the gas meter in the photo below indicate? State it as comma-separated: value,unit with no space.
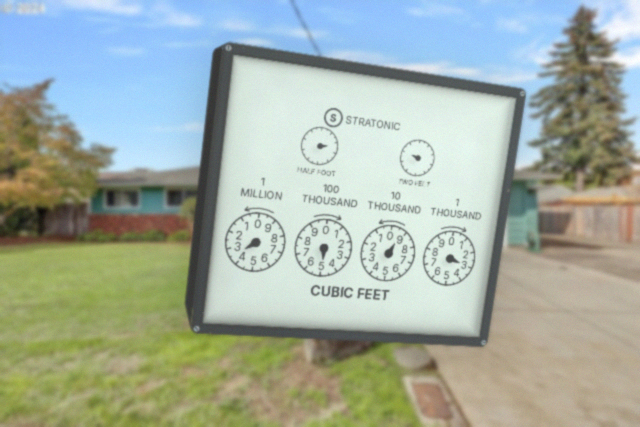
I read 349300,ft³
